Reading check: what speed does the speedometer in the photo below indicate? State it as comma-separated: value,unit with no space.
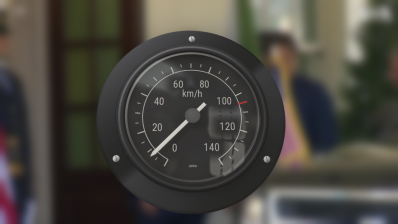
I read 7.5,km/h
